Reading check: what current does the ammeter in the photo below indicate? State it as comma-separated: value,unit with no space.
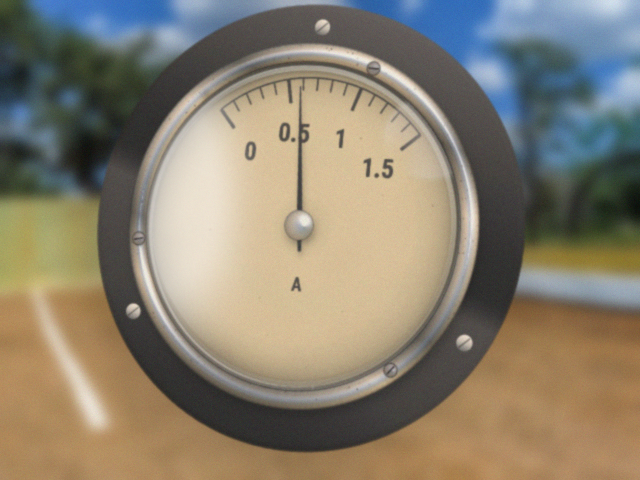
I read 0.6,A
